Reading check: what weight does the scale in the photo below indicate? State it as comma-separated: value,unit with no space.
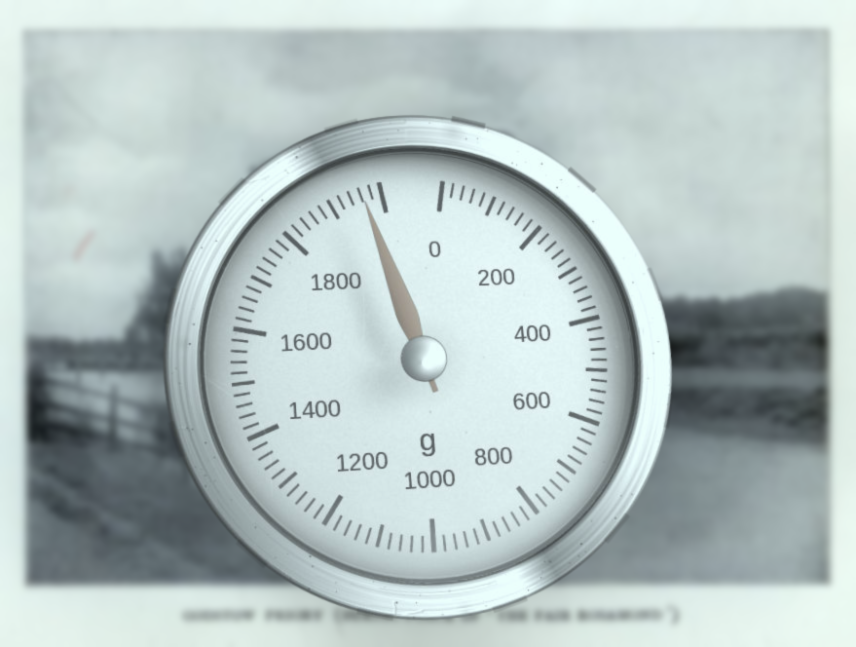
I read 1960,g
